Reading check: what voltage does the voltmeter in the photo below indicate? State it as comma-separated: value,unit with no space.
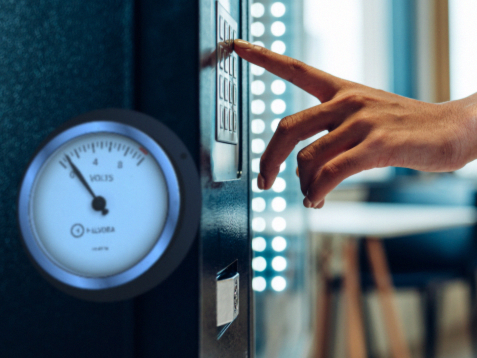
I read 1,V
